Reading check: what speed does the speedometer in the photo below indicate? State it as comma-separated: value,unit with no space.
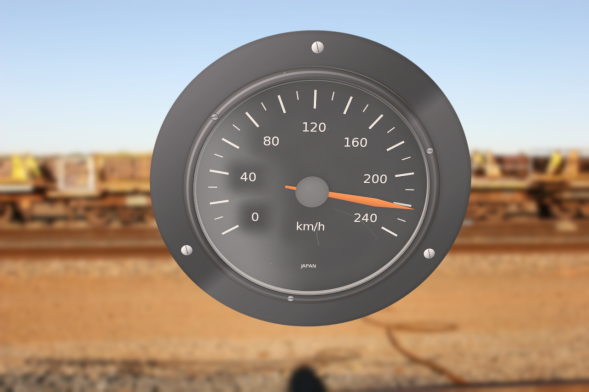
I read 220,km/h
